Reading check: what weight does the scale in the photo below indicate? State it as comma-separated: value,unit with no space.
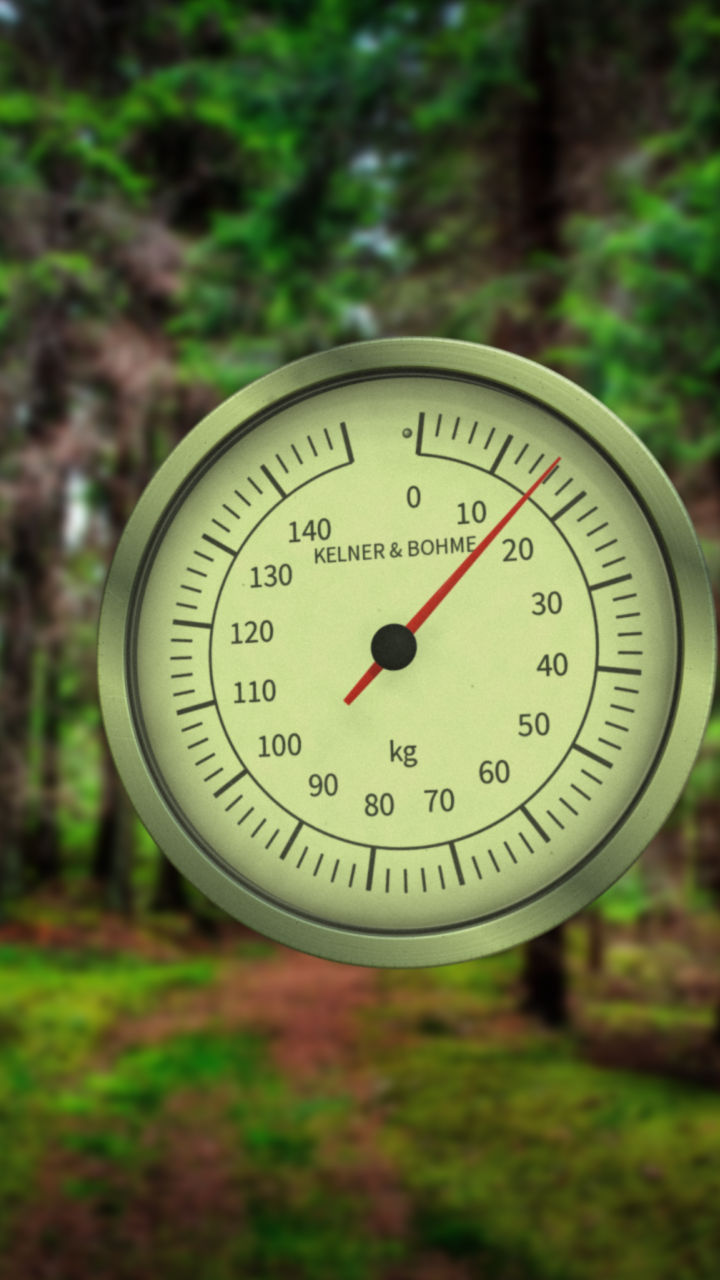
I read 16,kg
